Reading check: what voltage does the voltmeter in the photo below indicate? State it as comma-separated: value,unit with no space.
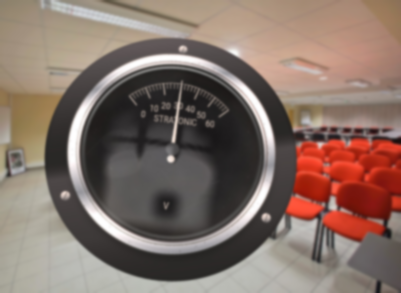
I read 30,V
